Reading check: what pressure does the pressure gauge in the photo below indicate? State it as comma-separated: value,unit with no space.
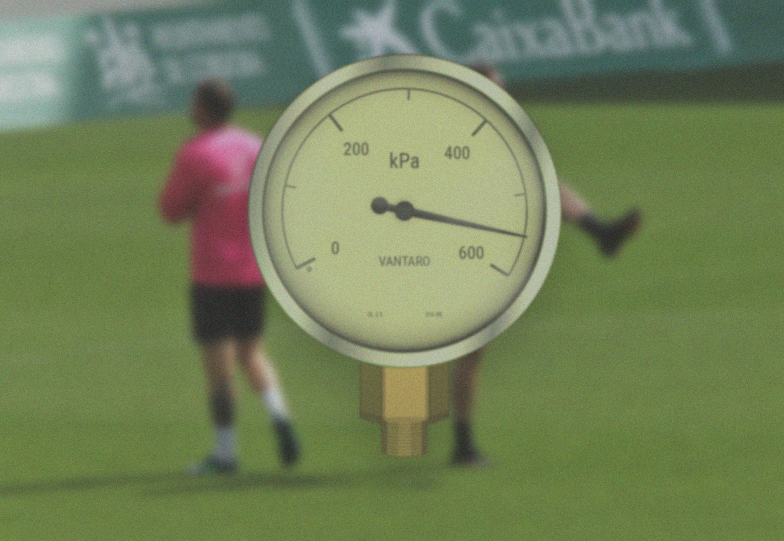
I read 550,kPa
